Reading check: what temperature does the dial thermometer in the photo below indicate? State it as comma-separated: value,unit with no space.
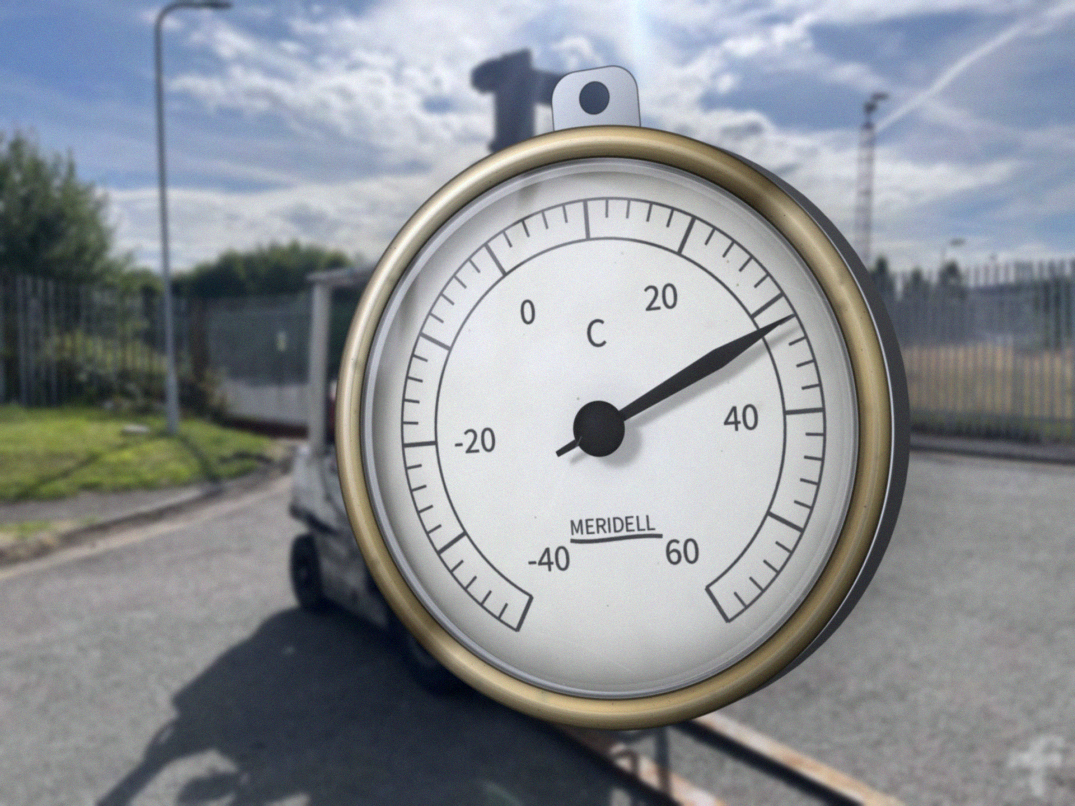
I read 32,°C
